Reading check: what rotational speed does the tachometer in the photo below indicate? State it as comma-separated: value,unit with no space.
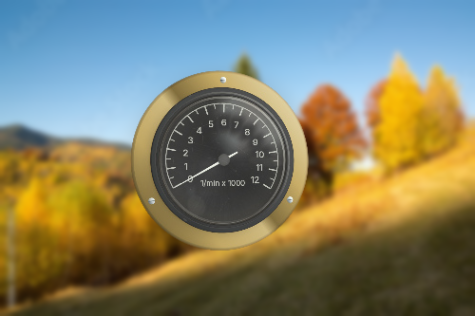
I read 0,rpm
